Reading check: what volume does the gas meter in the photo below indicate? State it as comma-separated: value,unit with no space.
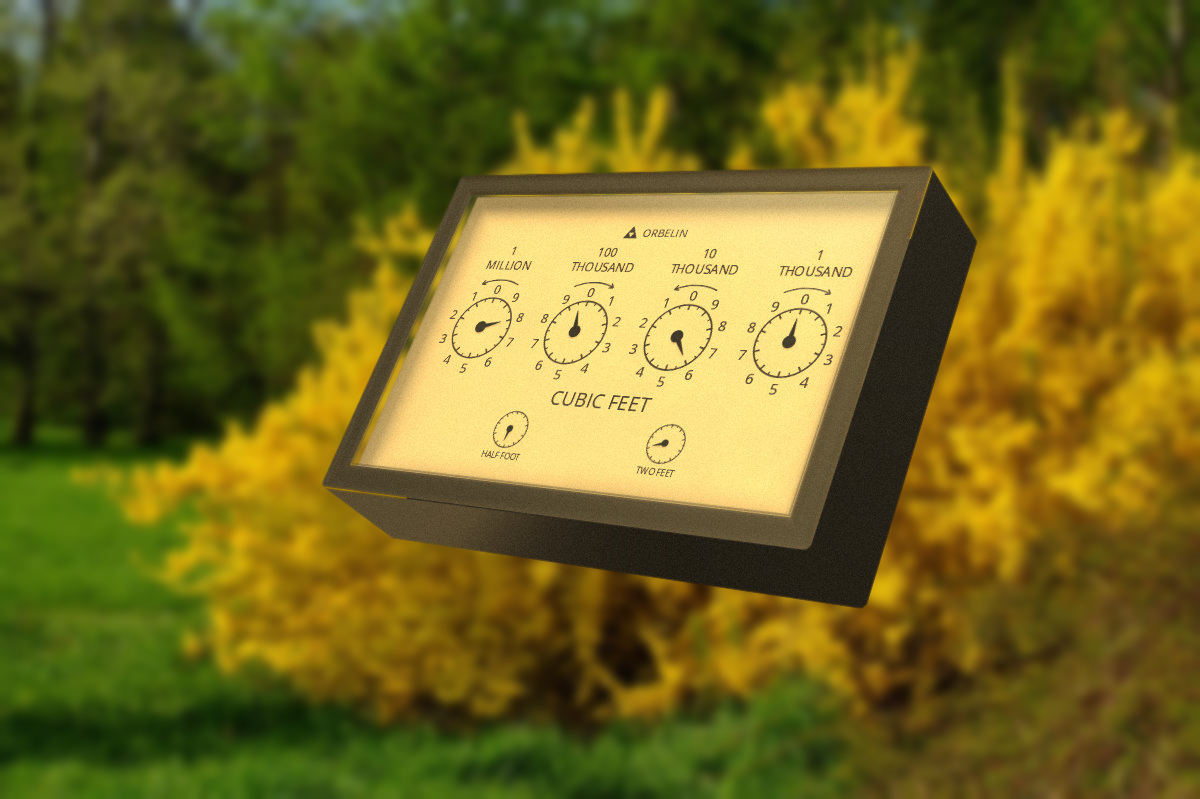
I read 796000,ft³
